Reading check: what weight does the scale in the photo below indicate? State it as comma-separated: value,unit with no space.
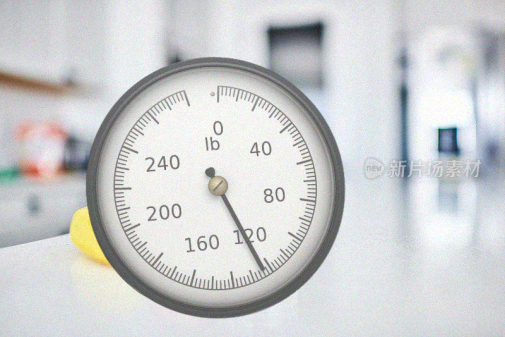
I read 124,lb
